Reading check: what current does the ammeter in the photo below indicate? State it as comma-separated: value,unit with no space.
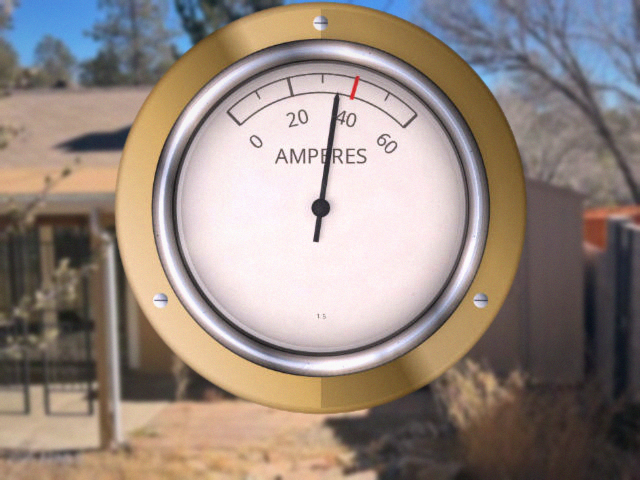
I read 35,A
